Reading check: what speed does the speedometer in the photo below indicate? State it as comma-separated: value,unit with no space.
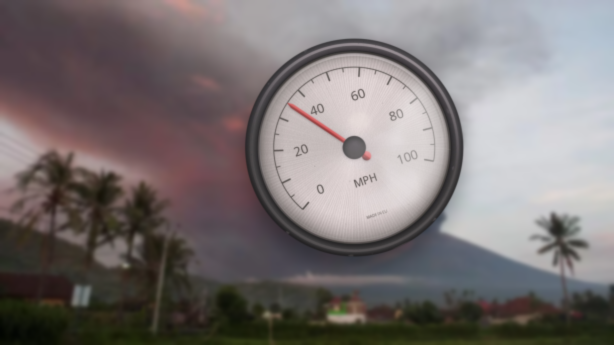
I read 35,mph
